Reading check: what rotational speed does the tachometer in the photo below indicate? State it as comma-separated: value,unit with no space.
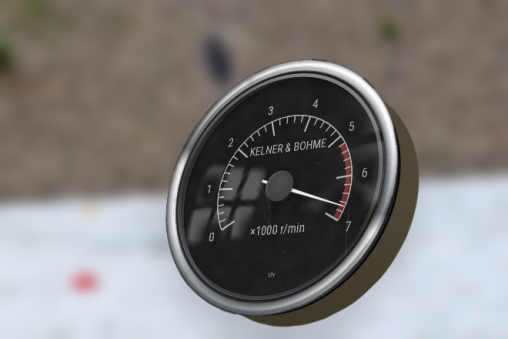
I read 6700,rpm
